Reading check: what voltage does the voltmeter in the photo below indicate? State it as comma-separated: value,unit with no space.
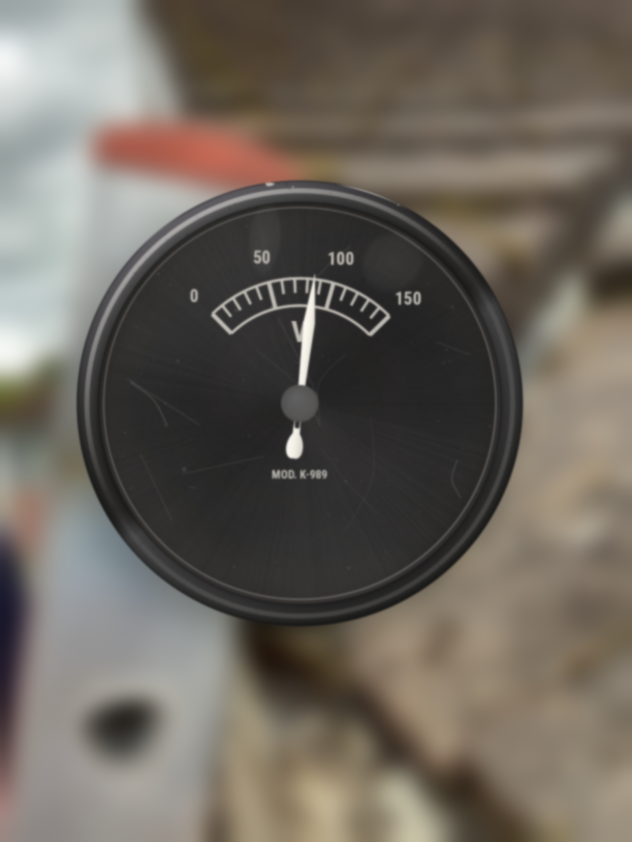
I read 85,V
